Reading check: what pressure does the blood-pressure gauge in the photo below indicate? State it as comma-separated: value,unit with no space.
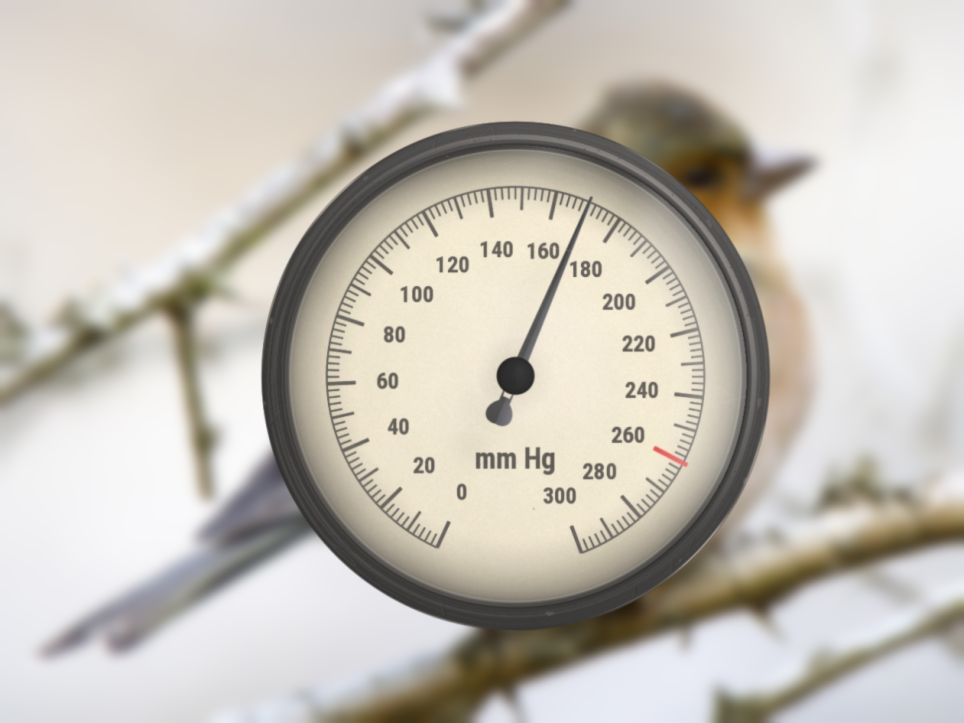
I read 170,mmHg
